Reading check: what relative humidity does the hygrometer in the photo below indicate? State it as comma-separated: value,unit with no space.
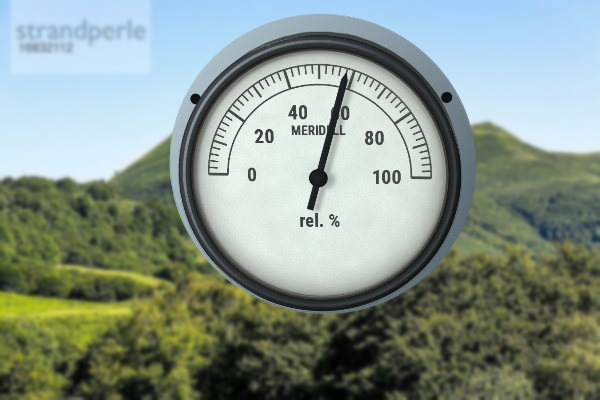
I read 58,%
